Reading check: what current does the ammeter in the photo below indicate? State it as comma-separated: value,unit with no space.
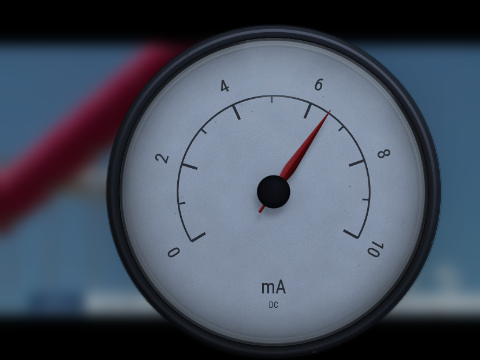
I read 6.5,mA
